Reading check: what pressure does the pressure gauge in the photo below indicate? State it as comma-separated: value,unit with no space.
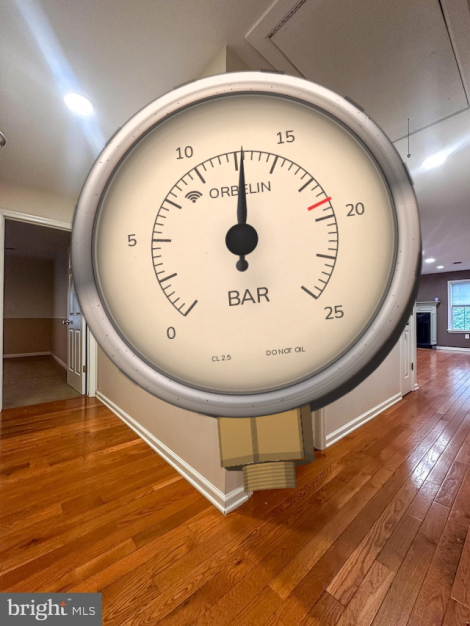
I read 13,bar
